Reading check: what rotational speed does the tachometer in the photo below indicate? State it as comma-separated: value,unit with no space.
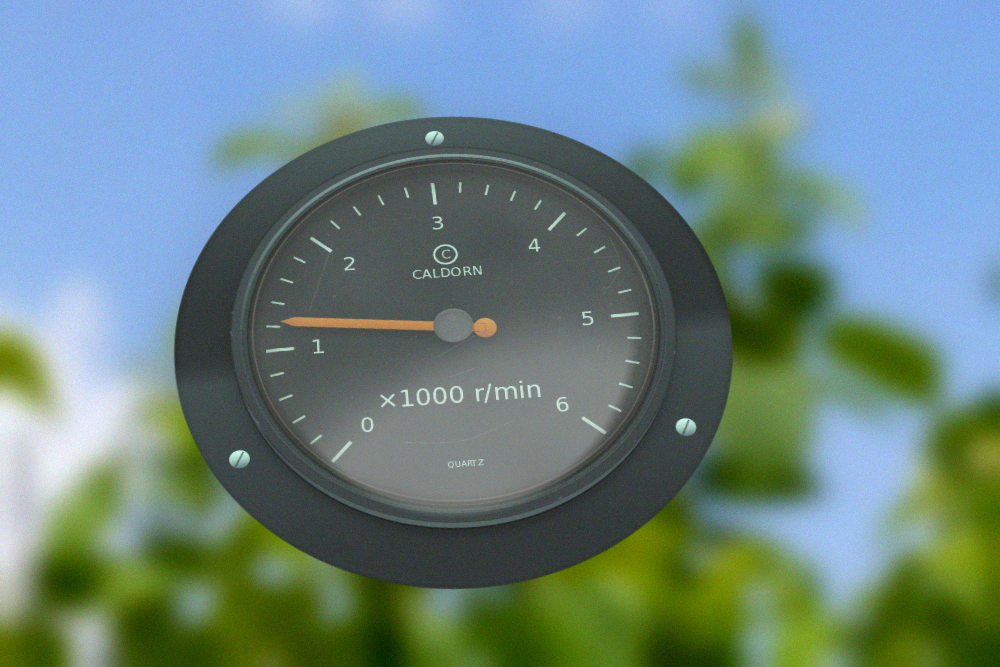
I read 1200,rpm
